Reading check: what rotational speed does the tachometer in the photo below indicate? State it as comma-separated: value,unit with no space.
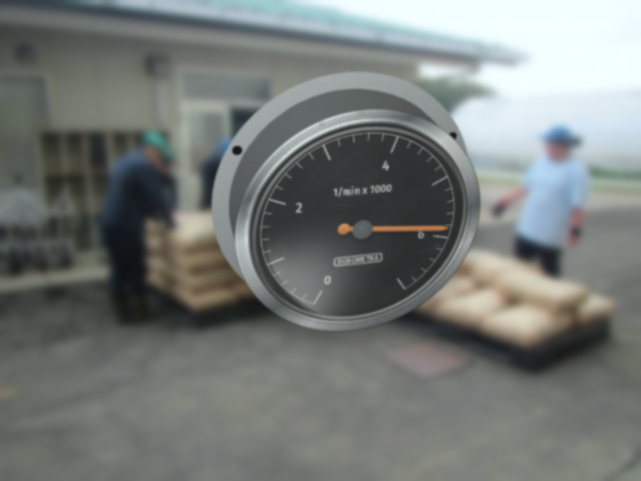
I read 5800,rpm
